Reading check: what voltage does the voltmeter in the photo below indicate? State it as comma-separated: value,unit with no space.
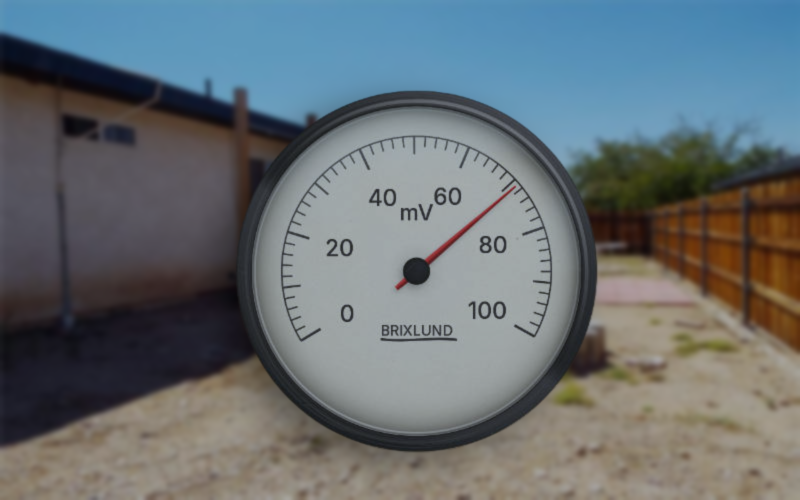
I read 71,mV
